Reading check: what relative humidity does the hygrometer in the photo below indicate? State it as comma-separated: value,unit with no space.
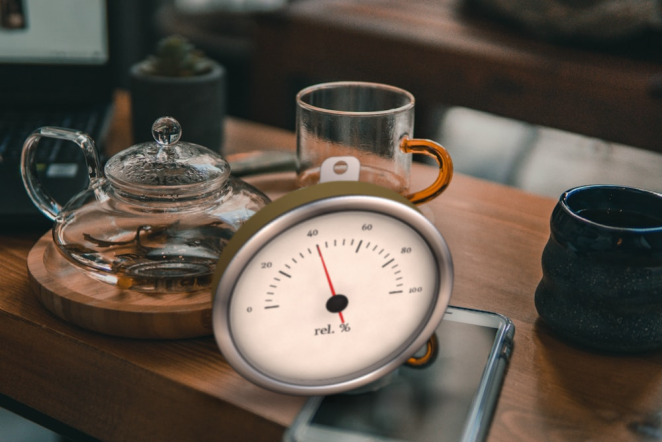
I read 40,%
